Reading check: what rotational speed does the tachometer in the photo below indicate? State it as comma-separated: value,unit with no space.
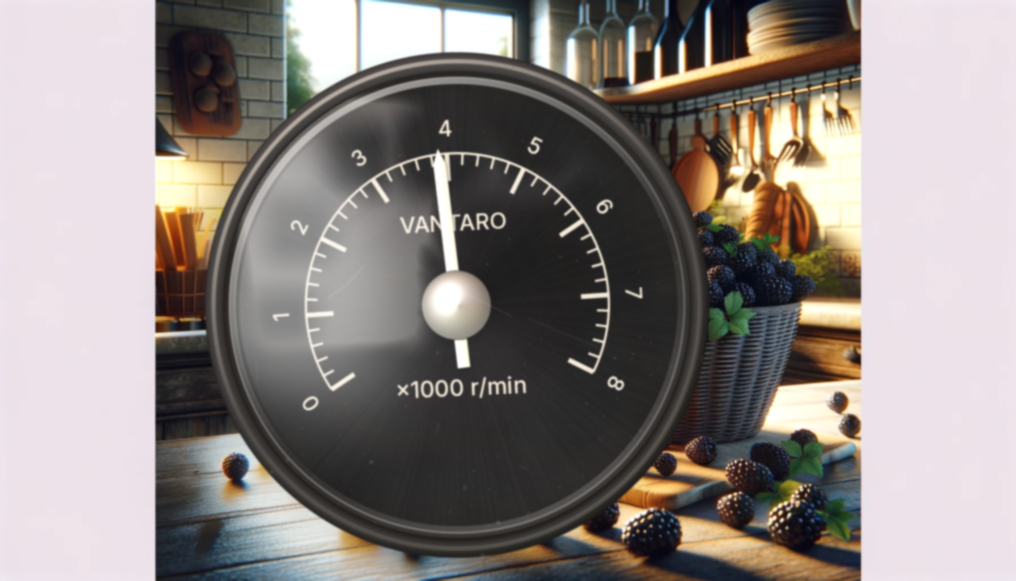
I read 3900,rpm
